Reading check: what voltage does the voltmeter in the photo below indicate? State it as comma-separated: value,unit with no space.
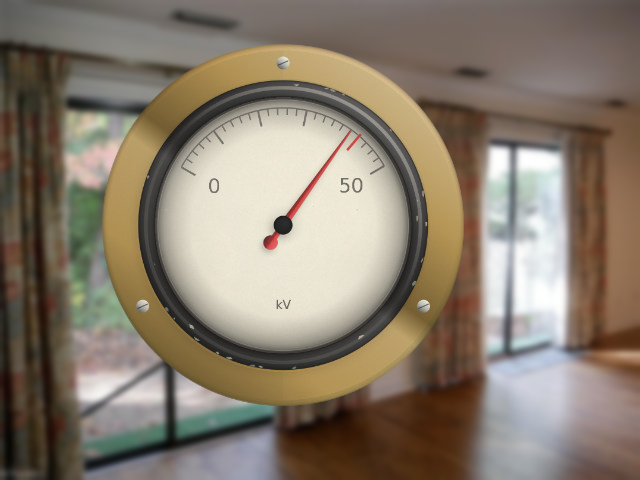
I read 40,kV
